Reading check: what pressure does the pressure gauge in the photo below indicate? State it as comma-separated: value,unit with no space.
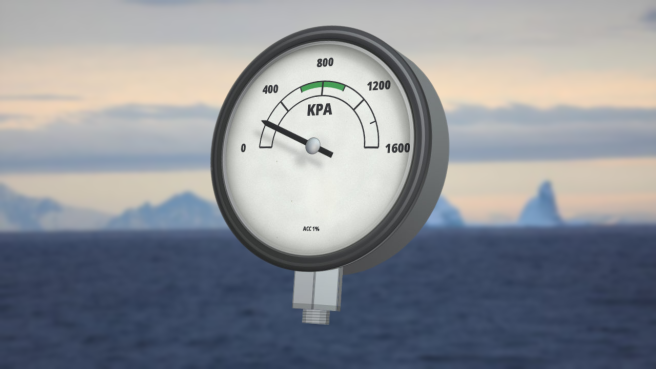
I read 200,kPa
